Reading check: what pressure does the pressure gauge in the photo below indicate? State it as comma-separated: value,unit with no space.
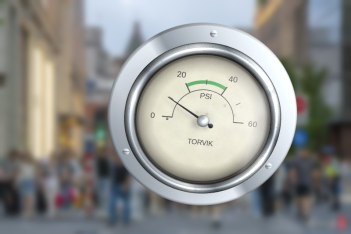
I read 10,psi
